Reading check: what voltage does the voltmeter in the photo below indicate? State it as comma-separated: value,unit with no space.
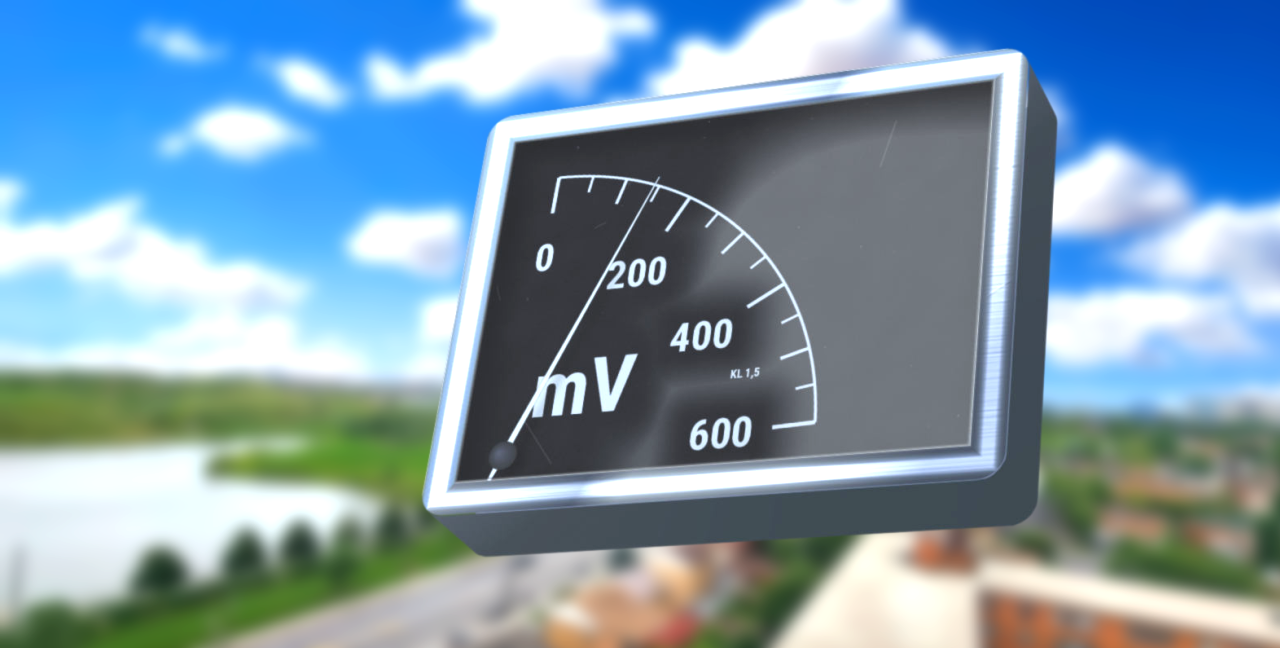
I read 150,mV
